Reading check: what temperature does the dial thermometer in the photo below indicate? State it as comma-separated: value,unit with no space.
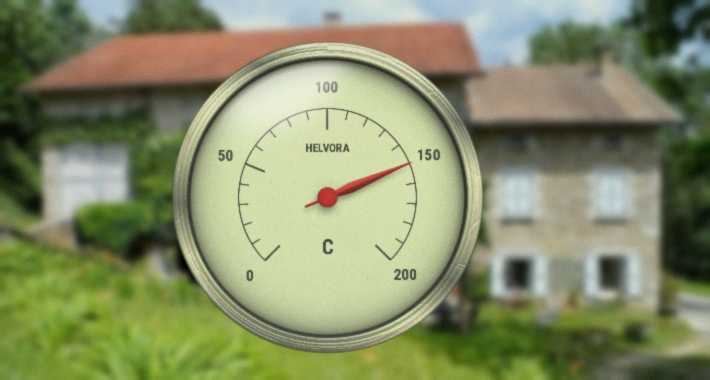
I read 150,°C
